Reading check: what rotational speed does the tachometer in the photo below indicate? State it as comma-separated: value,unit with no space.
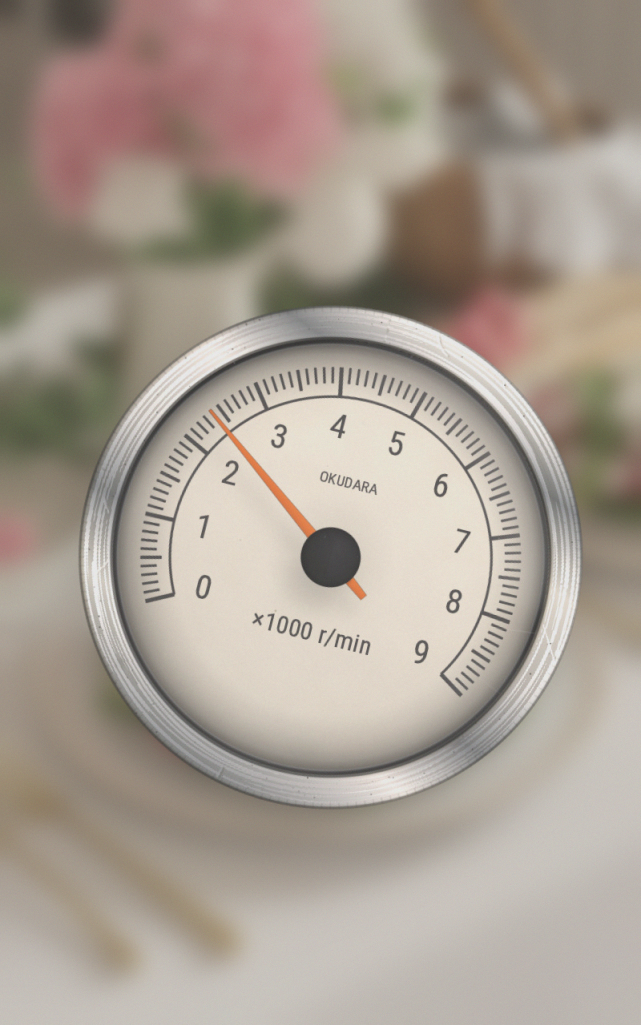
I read 2400,rpm
